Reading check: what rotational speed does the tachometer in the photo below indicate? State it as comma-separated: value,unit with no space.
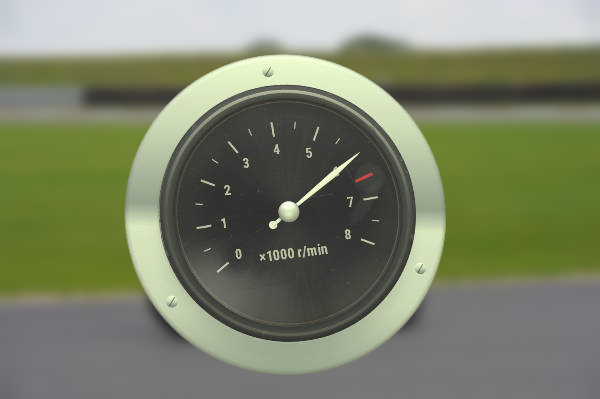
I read 6000,rpm
